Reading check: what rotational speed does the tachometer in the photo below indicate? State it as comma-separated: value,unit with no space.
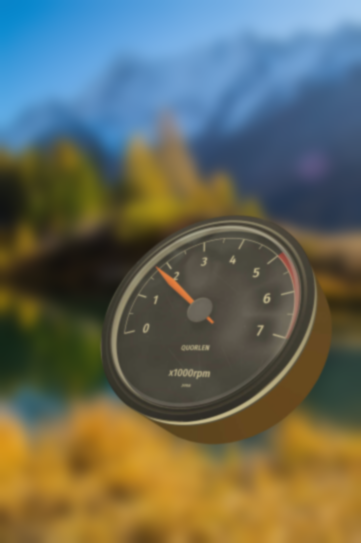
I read 1750,rpm
